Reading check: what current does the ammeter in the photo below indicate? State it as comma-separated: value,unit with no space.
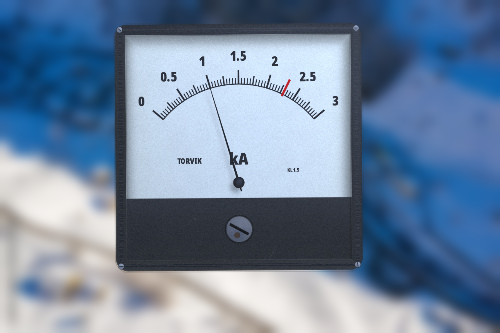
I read 1,kA
